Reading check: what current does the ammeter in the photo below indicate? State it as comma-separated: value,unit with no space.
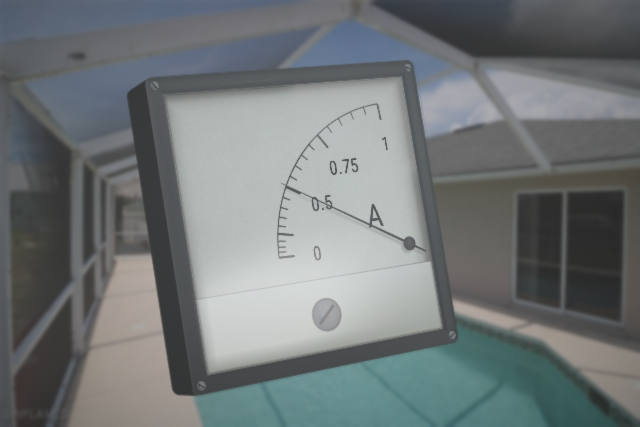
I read 0.5,A
